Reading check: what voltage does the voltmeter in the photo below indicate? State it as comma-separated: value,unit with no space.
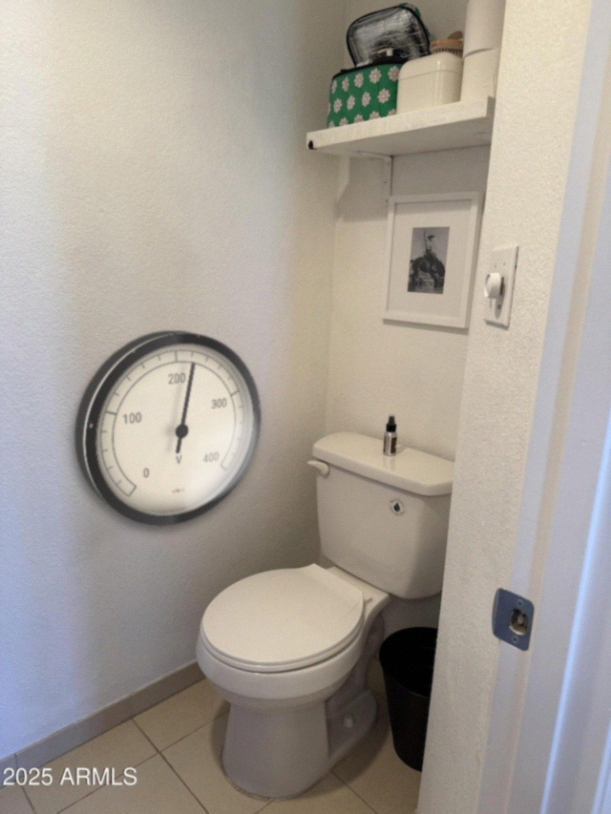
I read 220,V
